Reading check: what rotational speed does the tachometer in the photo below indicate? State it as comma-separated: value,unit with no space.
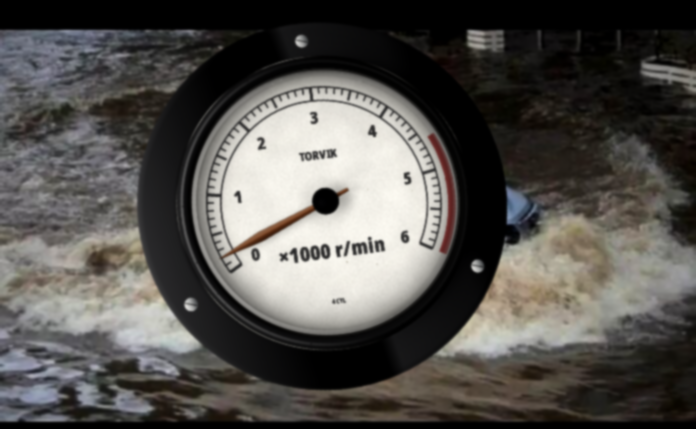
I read 200,rpm
